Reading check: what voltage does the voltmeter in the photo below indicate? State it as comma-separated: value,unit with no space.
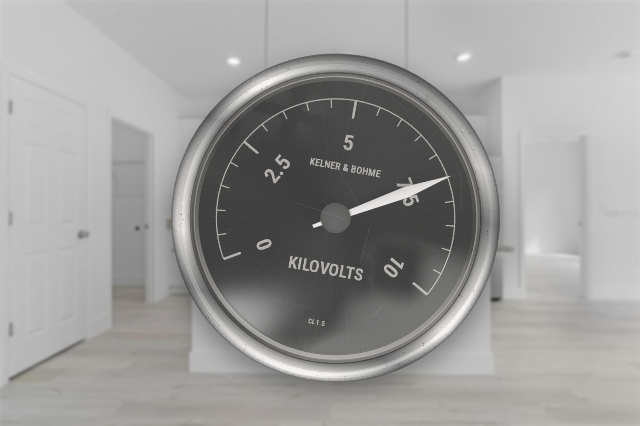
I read 7.5,kV
